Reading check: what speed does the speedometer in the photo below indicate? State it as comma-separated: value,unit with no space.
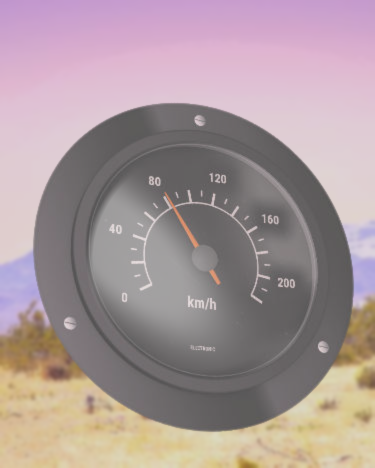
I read 80,km/h
